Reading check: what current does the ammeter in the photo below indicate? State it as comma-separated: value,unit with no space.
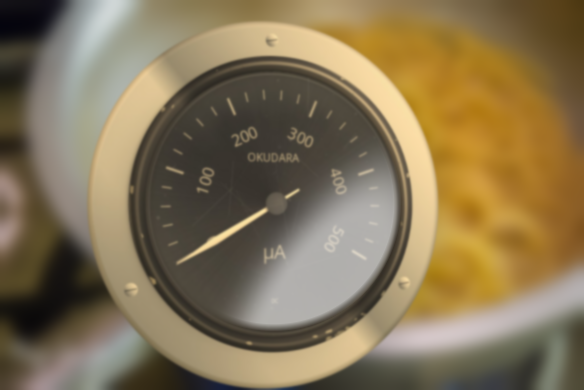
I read 0,µA
